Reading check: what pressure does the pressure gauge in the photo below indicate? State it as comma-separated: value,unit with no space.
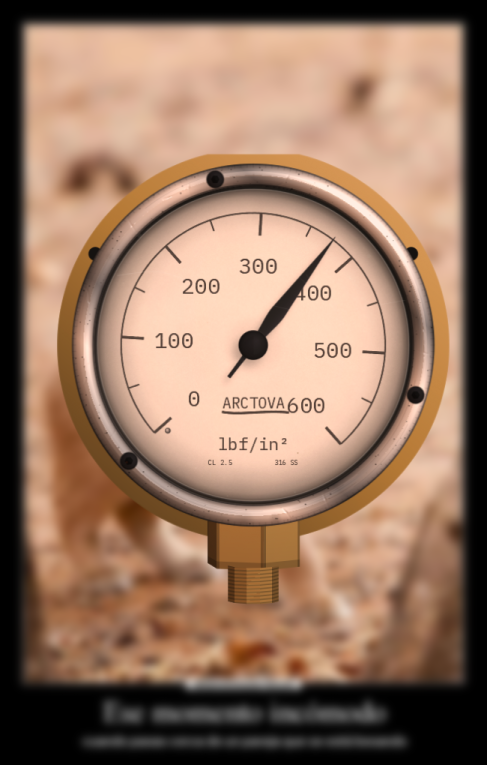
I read 375,psi
